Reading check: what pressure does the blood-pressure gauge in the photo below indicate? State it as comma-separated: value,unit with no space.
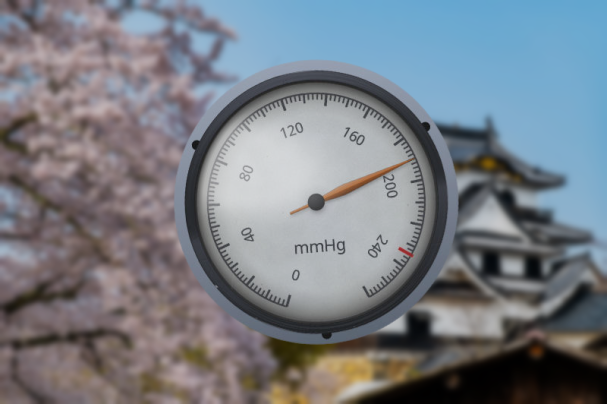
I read 190,mmHg
